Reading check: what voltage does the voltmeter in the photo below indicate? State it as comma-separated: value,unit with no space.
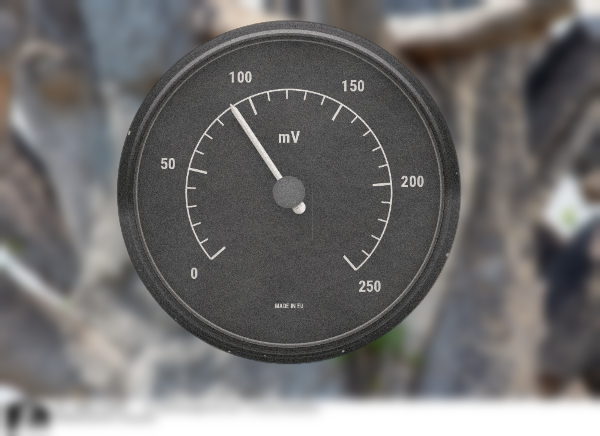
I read 90,mV
